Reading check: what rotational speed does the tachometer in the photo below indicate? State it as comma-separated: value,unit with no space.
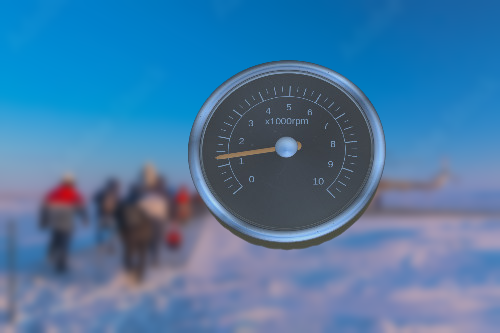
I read 1250,rpm
